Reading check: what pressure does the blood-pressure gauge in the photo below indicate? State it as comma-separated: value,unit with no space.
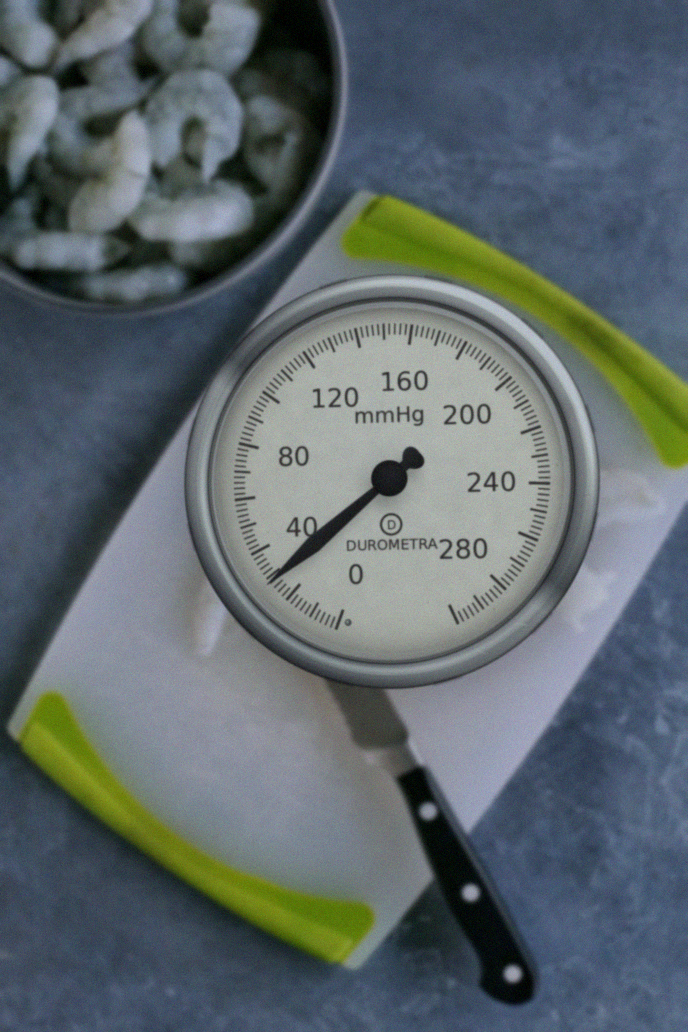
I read 28,mmHg
